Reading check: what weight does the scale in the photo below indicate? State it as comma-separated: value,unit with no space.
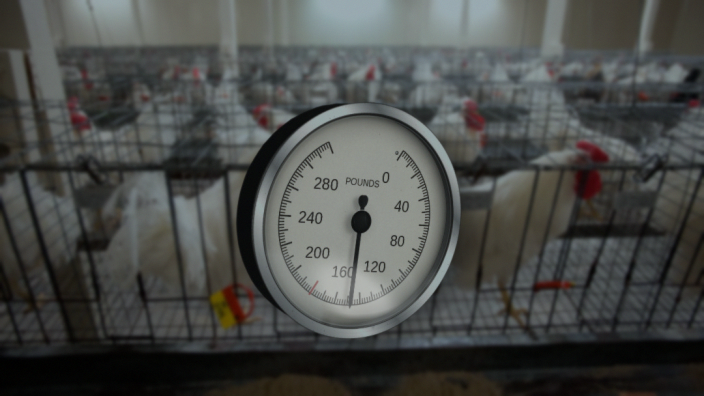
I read 150,lb
